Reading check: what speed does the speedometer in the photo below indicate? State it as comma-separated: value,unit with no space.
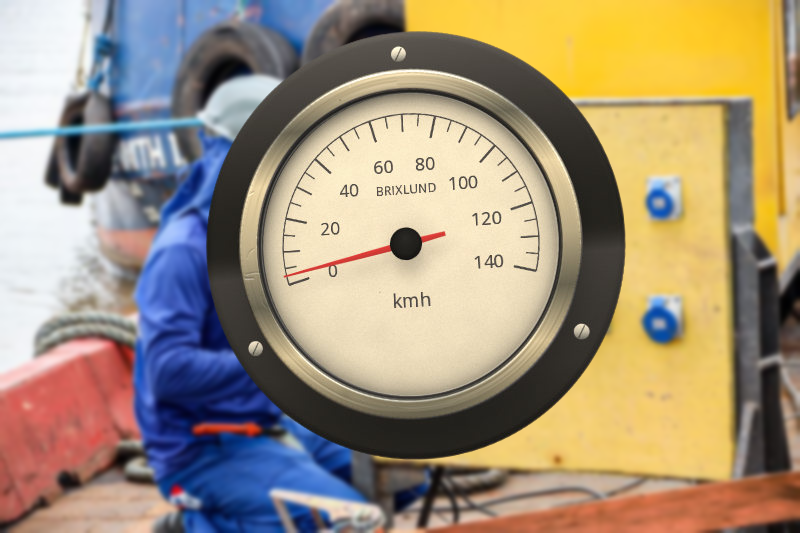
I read 2.5,km/h
